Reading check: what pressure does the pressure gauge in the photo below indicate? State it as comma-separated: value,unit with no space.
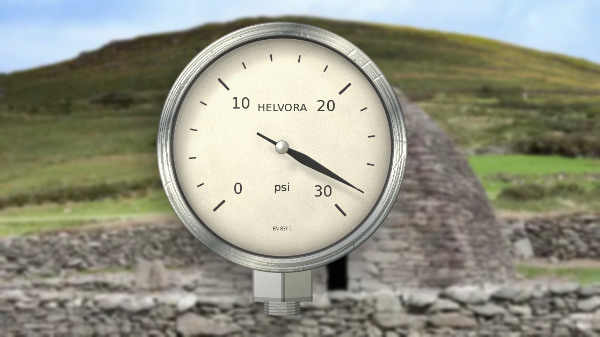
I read 28,psi
